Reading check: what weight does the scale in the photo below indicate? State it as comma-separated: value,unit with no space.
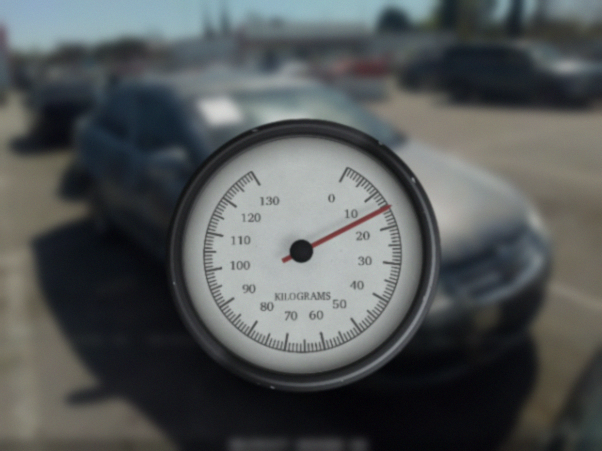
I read 15,kg
